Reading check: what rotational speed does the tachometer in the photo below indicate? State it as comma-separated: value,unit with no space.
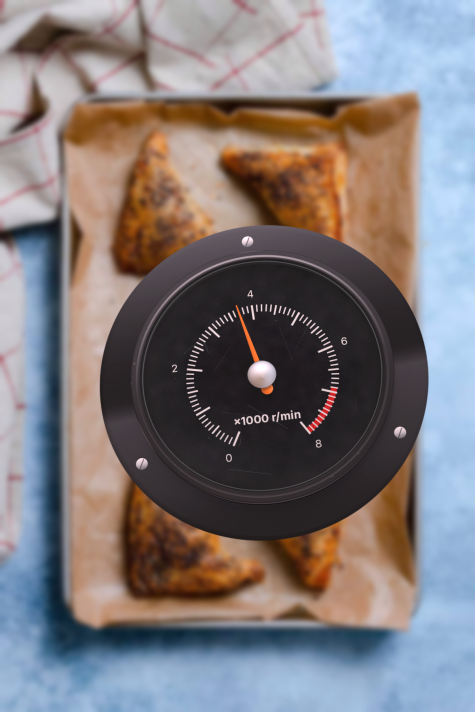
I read 3700,rpm
